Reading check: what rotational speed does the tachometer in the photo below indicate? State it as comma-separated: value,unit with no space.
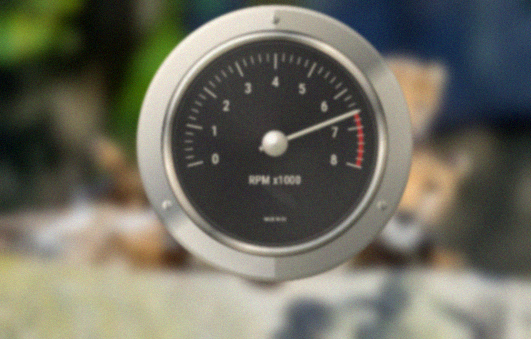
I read 6600,rpm
